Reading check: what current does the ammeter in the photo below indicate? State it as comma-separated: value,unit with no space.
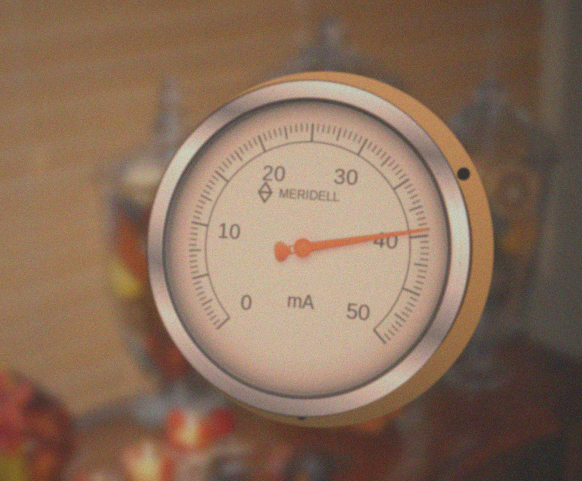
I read 39.5,mA
